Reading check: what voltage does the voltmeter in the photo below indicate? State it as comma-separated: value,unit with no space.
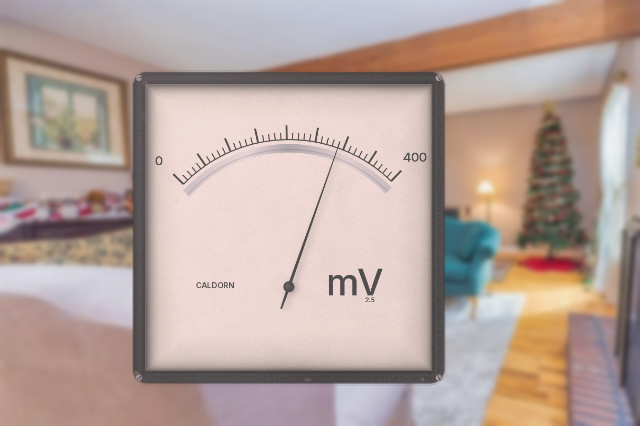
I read 290,mV
